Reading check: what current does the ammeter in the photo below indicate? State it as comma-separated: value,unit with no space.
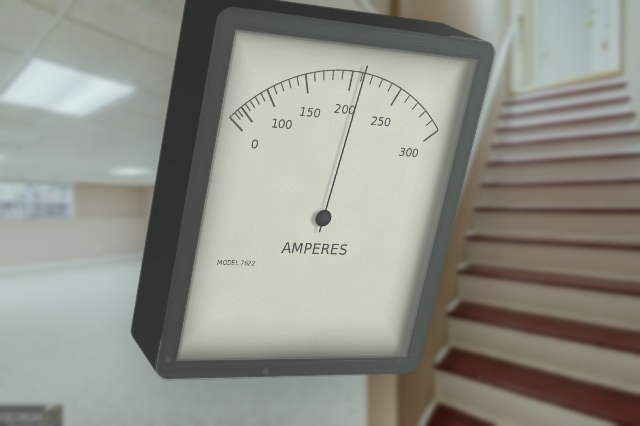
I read 210,A
